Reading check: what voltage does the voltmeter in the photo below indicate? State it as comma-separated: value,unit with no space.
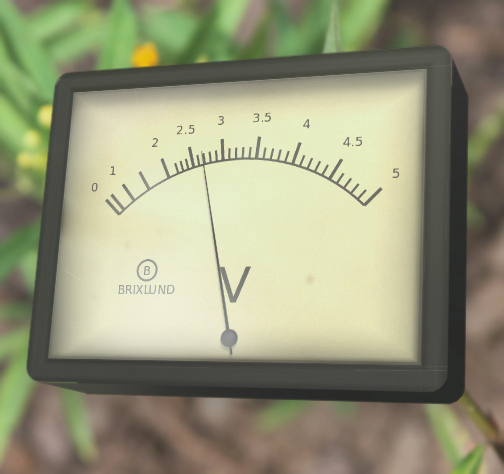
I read 2.7,V
